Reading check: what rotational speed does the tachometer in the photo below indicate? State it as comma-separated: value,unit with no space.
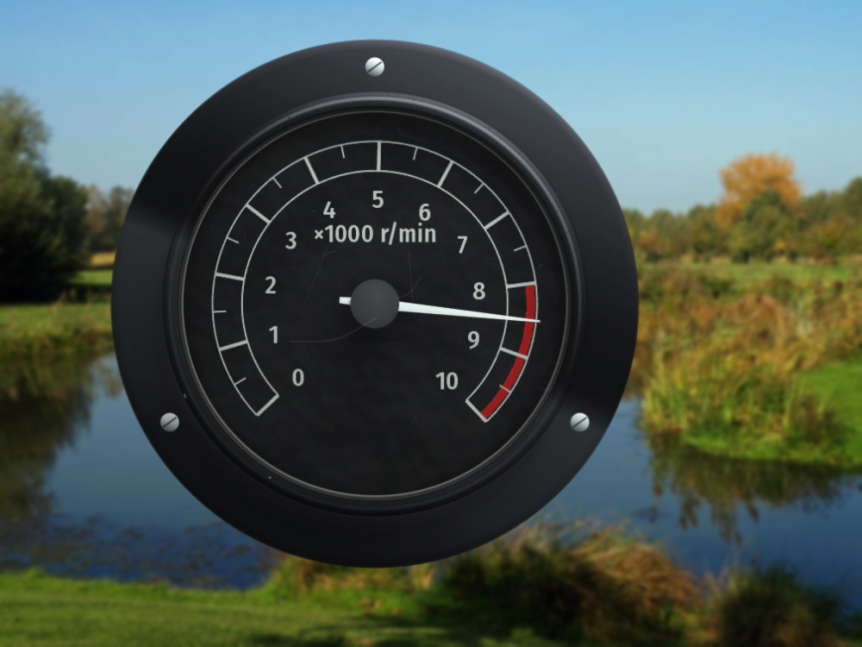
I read 8500,rpm
